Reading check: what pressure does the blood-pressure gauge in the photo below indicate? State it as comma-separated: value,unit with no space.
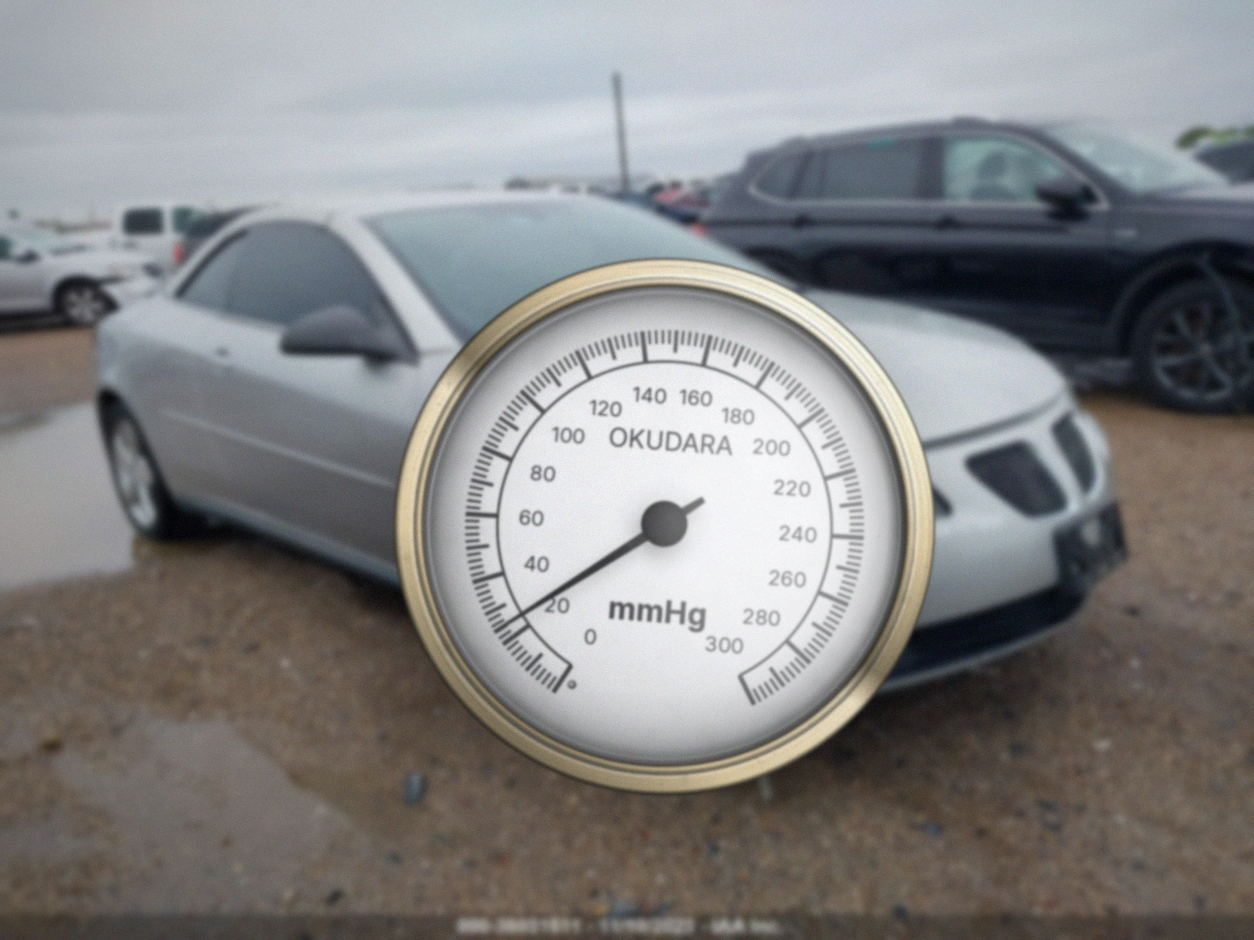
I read 24,mmHg
